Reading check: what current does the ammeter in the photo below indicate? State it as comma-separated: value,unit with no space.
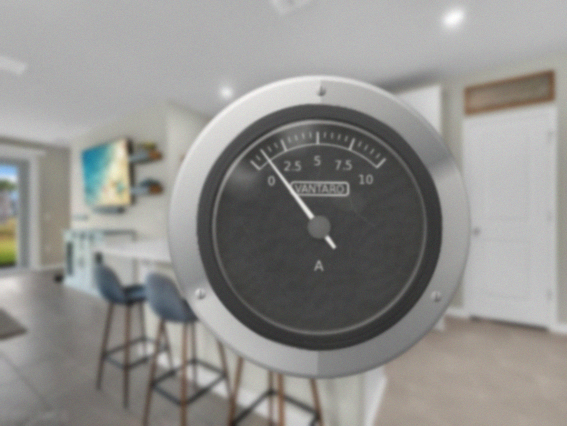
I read 1,A
